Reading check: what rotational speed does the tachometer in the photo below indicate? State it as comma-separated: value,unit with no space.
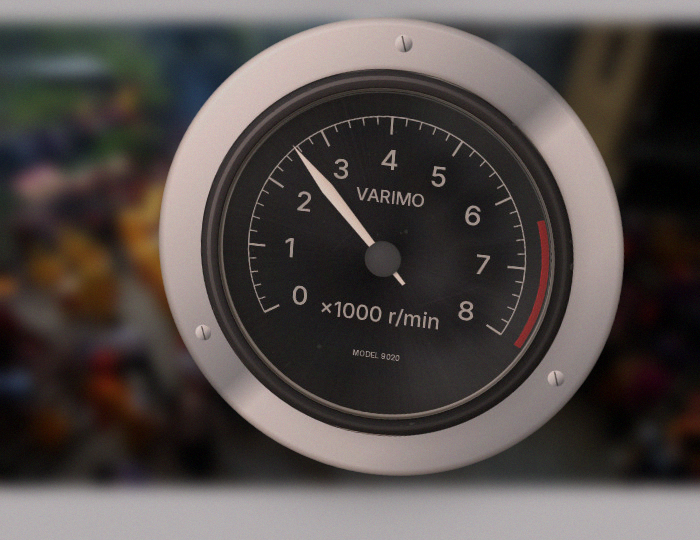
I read 2600,rpm
